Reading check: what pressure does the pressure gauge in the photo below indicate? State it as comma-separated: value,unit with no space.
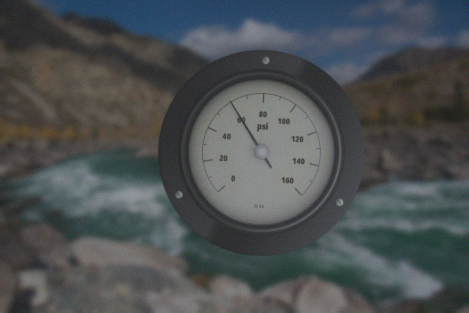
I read 60,psi
